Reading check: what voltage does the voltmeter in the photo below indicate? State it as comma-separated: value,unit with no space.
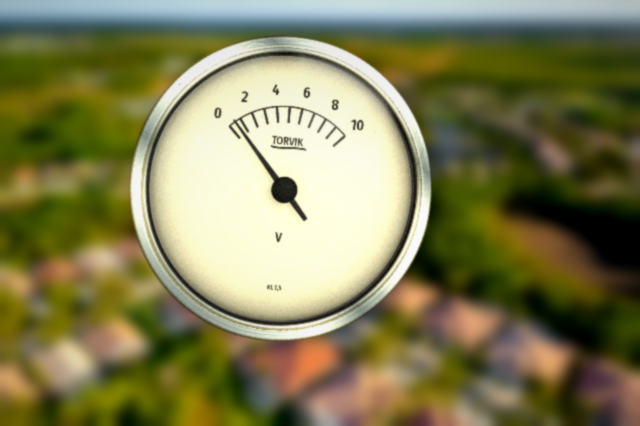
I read 0.5,V
